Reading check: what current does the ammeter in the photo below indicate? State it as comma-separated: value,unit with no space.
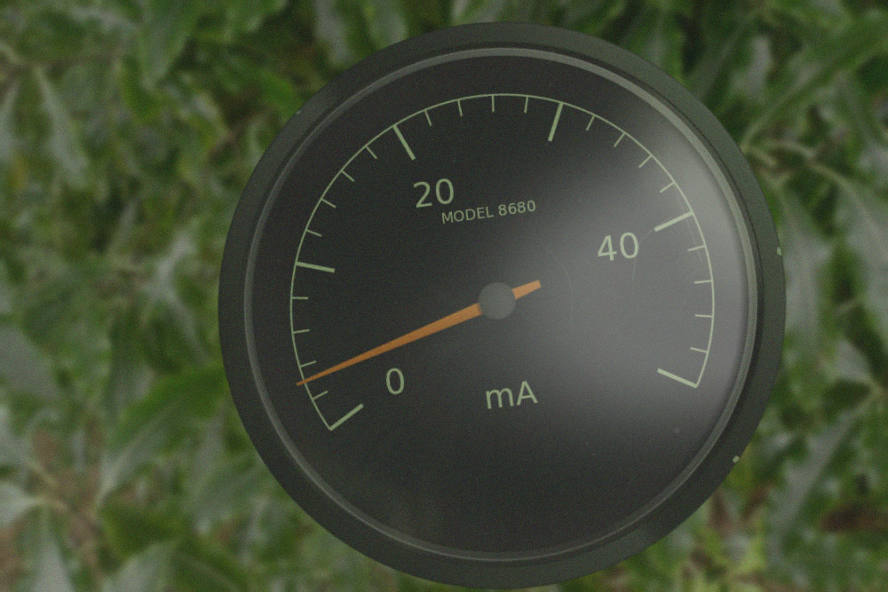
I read 3,mA
